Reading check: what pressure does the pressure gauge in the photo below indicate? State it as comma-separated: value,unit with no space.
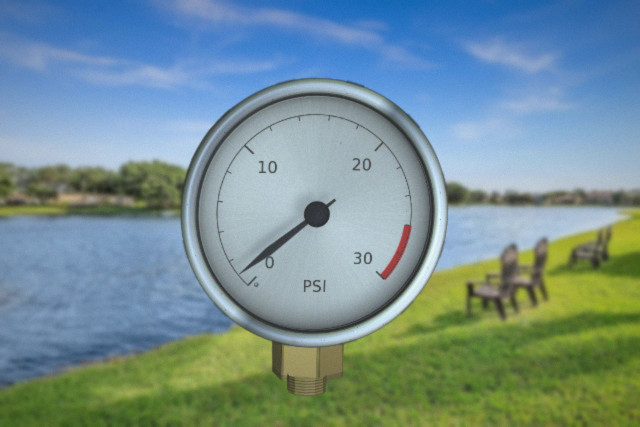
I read 1,psi
